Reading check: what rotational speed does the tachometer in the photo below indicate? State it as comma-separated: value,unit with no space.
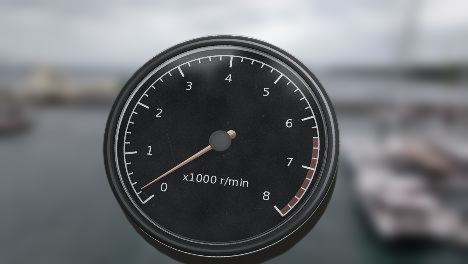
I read 200,rpm
